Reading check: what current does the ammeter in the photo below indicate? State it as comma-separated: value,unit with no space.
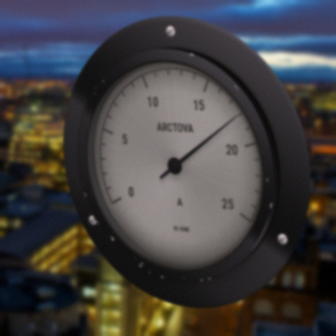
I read 18,A
